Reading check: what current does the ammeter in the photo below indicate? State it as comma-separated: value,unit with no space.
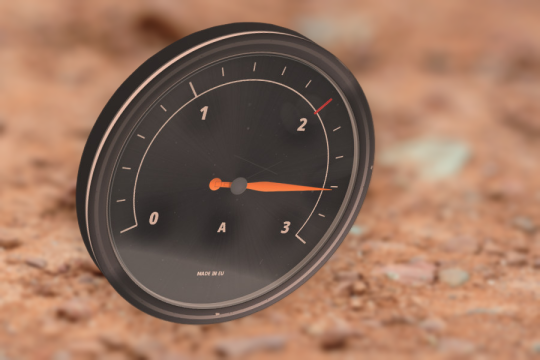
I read 2.6,A
